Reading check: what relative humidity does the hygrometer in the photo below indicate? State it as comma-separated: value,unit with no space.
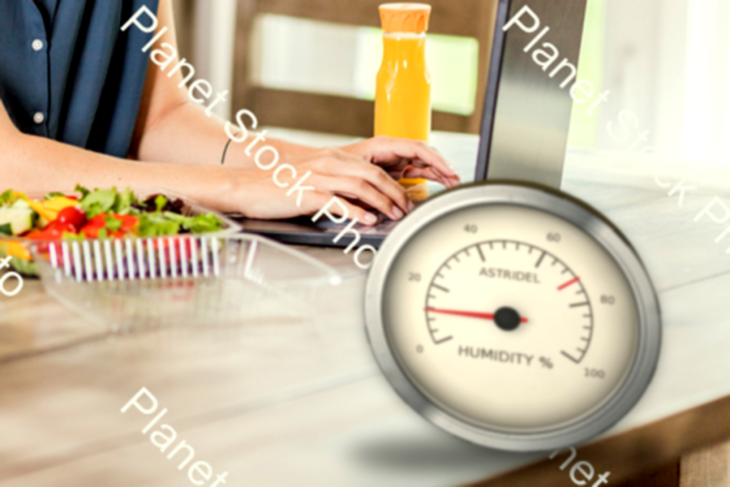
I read 12,%
